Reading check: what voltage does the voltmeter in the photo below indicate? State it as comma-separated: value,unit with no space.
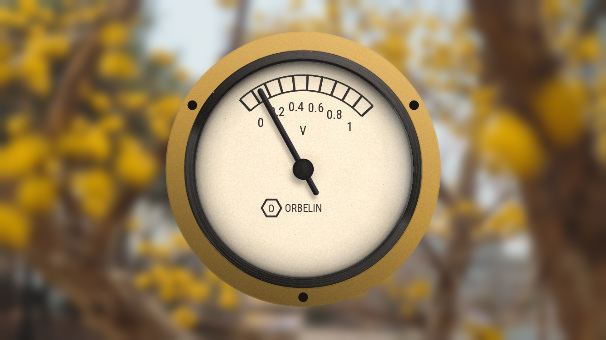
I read 0.15,V
